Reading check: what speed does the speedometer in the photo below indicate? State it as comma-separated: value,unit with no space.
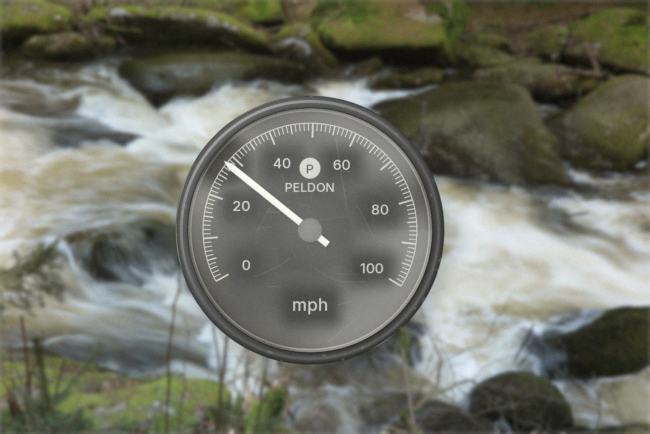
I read 28,mph
